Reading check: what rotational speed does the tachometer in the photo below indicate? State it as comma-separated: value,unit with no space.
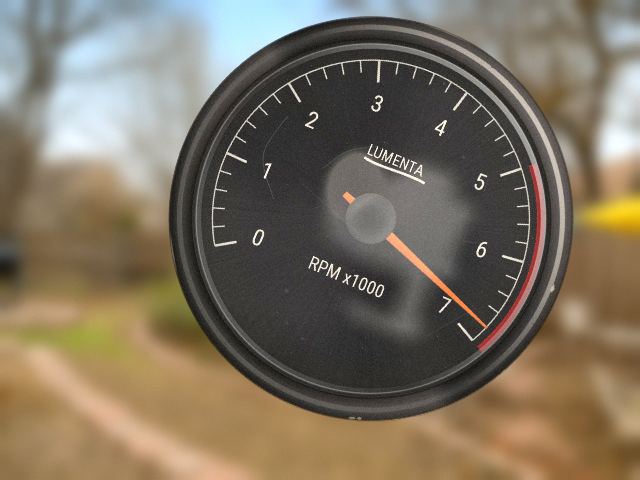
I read 6800,rpm
